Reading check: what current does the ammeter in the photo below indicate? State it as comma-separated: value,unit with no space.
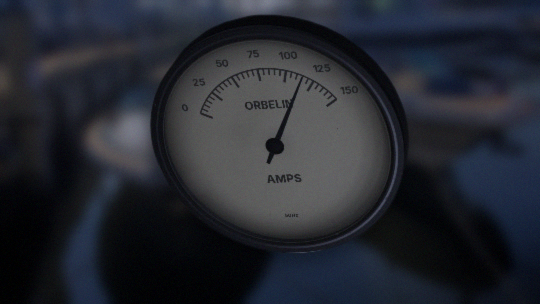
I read 115,A
